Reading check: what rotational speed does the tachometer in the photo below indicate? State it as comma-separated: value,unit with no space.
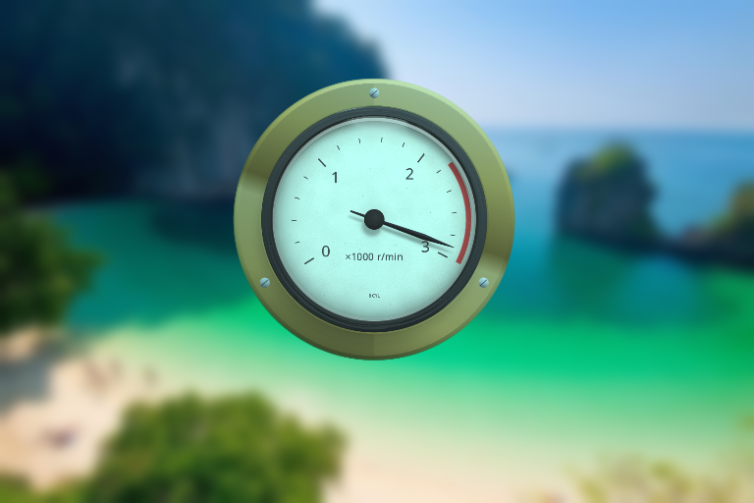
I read 2900,rpm
